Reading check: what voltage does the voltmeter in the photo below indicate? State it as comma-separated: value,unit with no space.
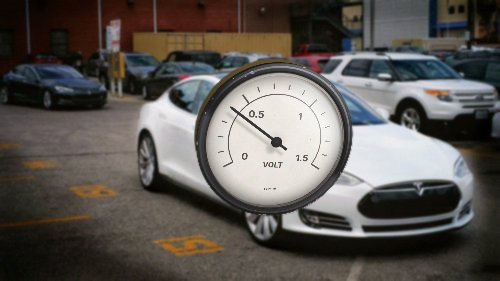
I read 0.4,V
